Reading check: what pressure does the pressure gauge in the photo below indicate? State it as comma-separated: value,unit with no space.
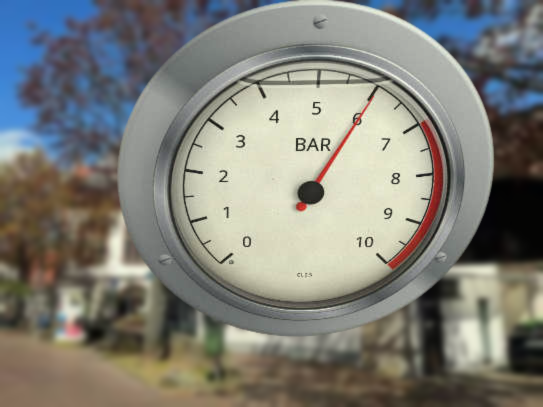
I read 6,bar
